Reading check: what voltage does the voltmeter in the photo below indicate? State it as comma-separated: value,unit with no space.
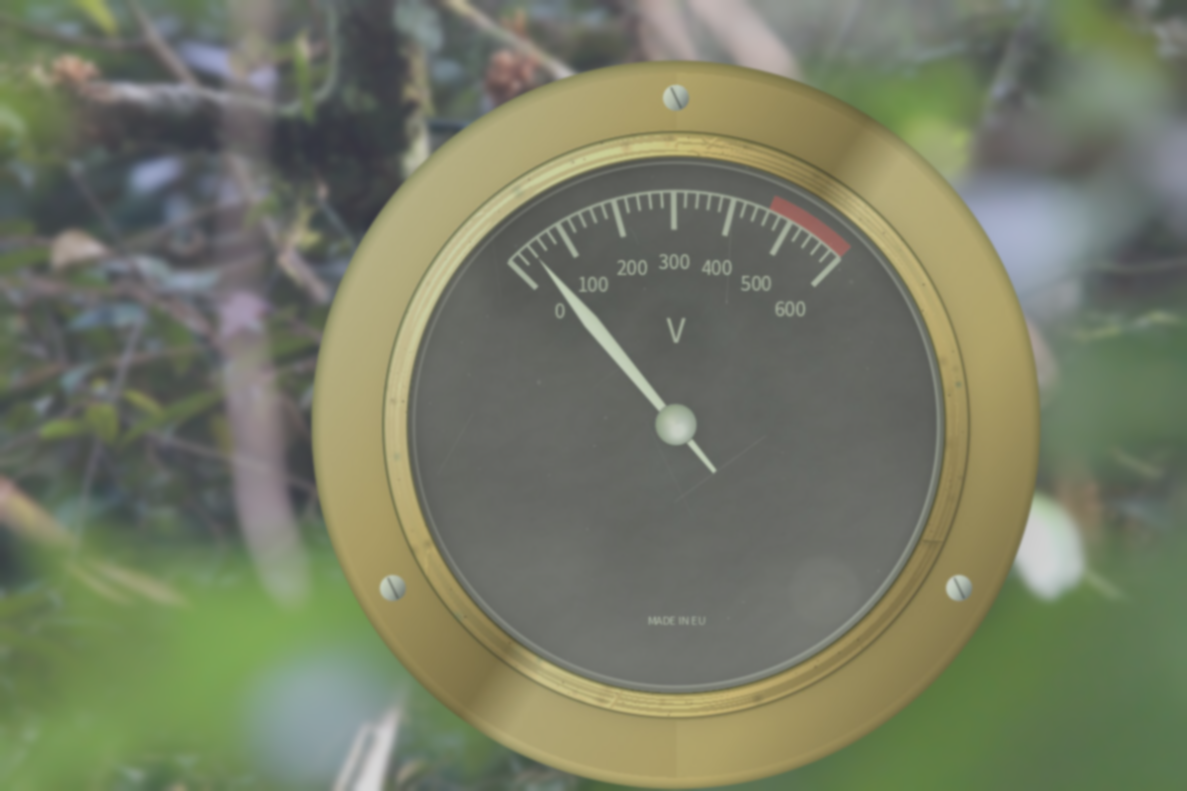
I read 40,V
